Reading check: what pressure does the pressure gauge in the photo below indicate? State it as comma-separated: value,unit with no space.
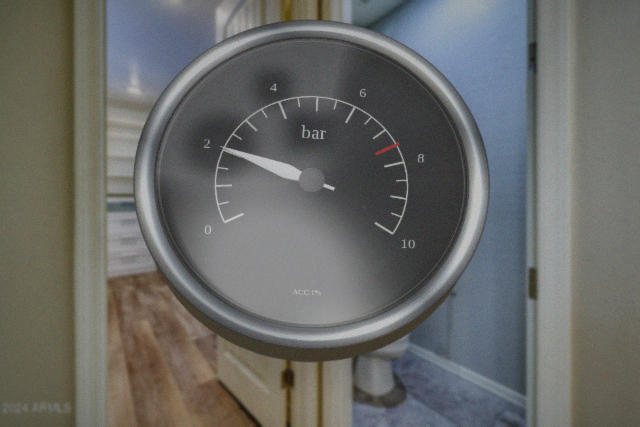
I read 2,bar
